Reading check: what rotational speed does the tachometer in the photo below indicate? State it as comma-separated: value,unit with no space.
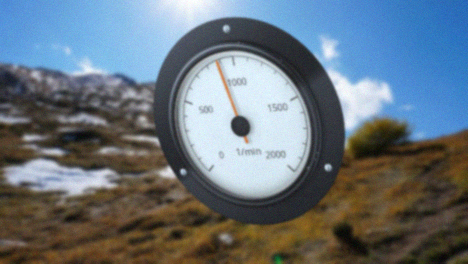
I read 900,rpm
